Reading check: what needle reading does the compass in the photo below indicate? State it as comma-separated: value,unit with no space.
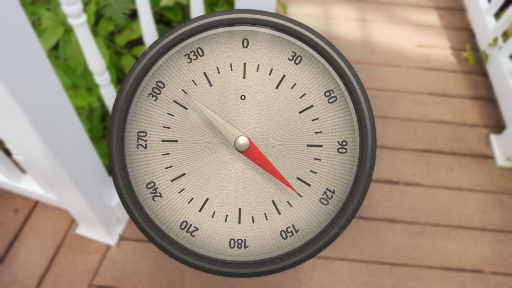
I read 130,°
